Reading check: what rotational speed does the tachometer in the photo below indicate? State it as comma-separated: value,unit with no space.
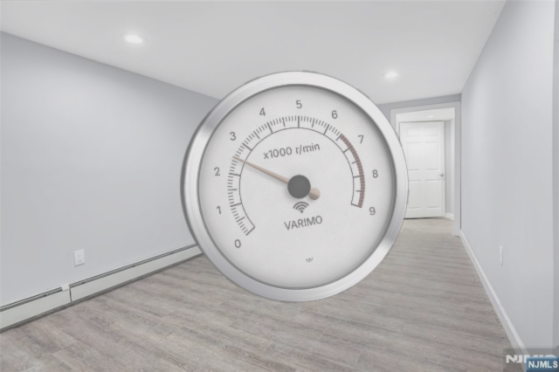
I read 2500,rpm
